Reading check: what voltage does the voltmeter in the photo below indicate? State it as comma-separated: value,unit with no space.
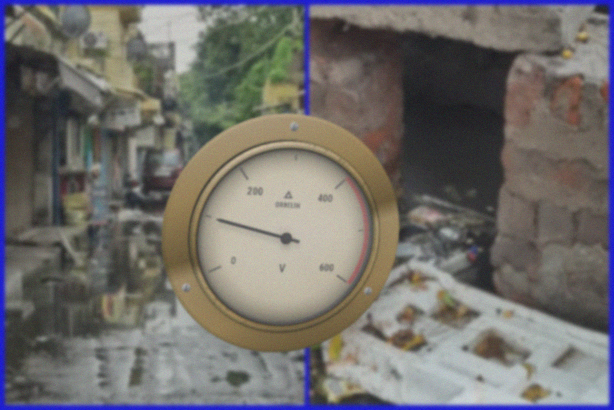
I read 100,V
